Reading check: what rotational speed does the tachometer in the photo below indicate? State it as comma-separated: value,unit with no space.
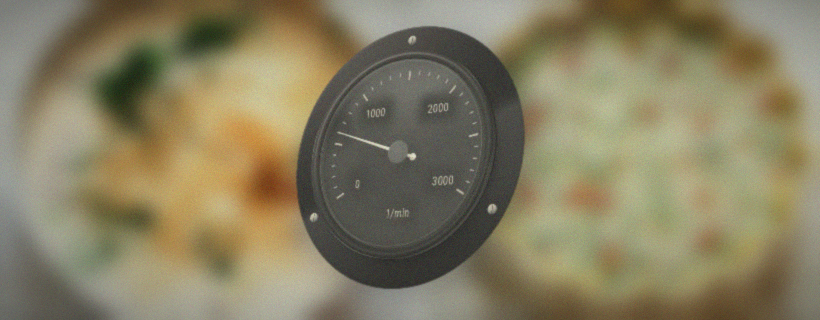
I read 600,rpm
